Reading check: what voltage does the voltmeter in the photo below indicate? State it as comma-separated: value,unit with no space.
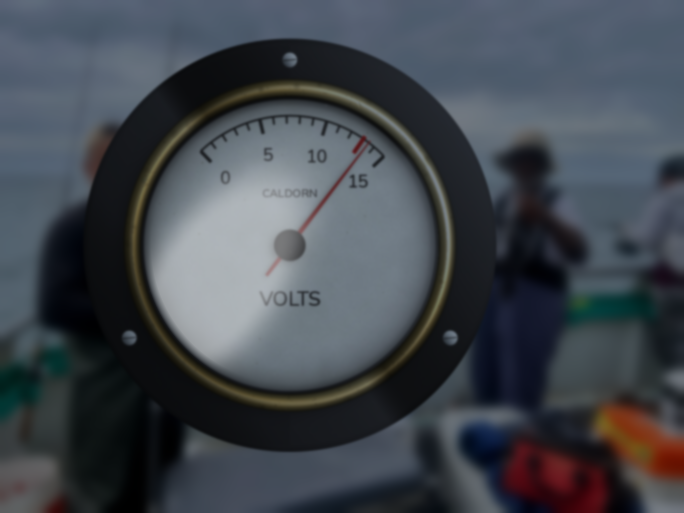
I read 13.5,V
